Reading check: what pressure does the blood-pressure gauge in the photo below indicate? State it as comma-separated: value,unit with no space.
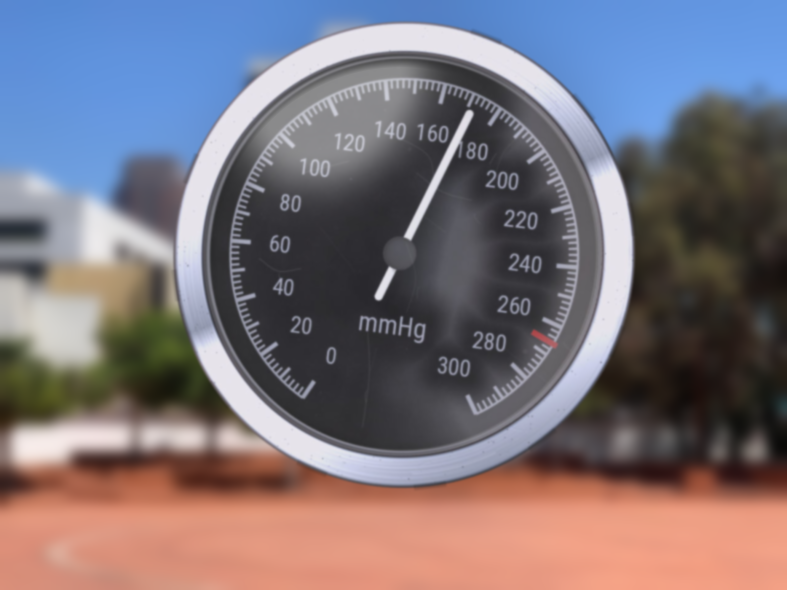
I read 172,mmHg
